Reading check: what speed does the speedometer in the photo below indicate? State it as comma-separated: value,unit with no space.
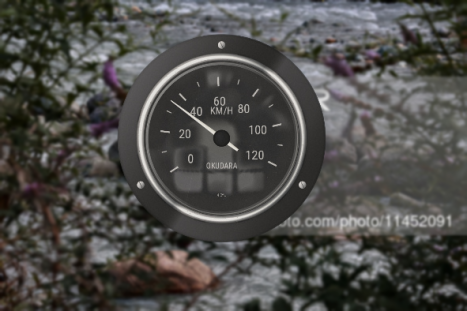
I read 35,km/h
